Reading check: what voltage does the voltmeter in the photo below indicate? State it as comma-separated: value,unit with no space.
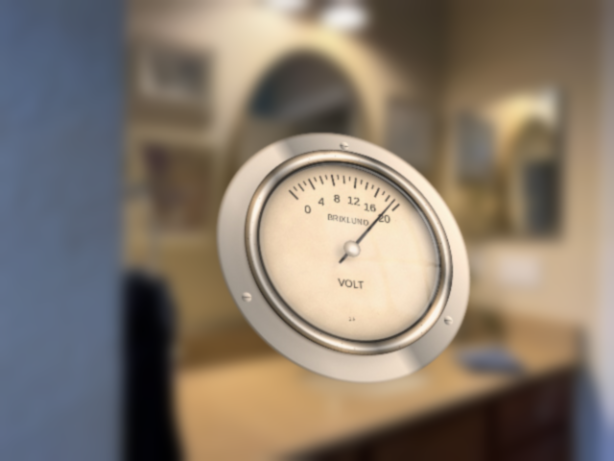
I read 19,V
